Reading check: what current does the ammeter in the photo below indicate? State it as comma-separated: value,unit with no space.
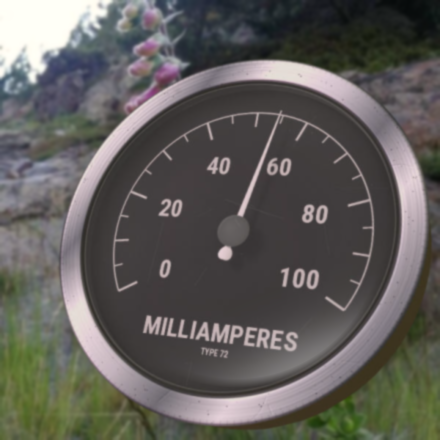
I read 55,mA
